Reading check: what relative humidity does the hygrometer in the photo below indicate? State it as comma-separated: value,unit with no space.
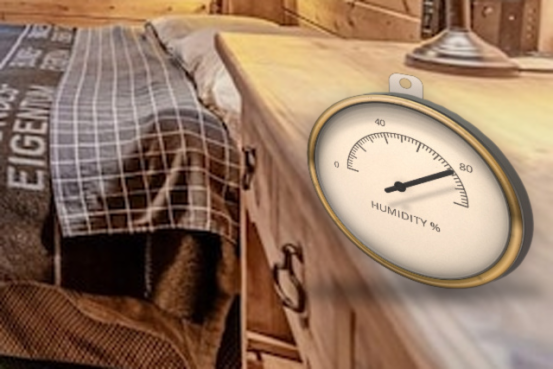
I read 80,%
